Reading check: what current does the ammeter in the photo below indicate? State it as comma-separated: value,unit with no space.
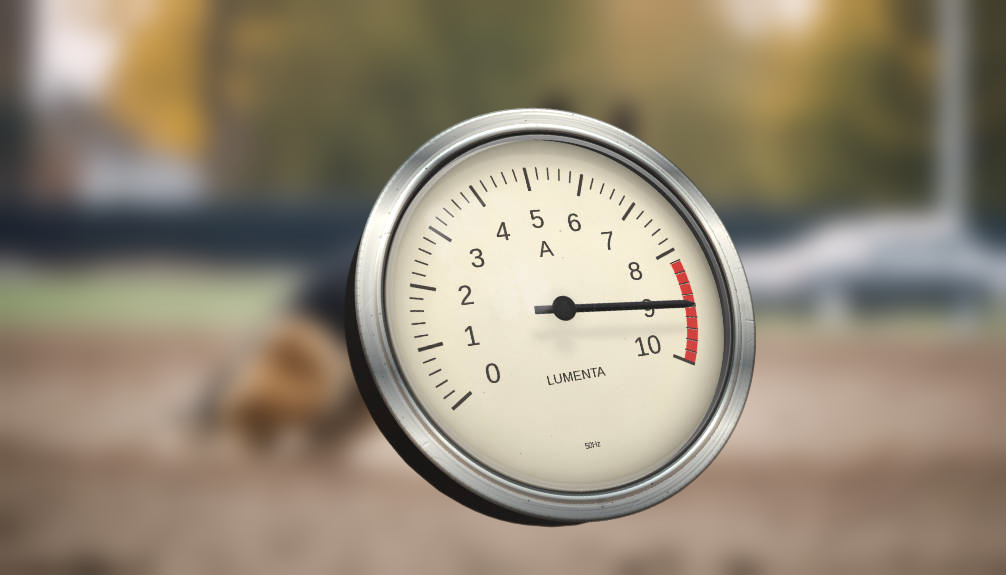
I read 9,A
